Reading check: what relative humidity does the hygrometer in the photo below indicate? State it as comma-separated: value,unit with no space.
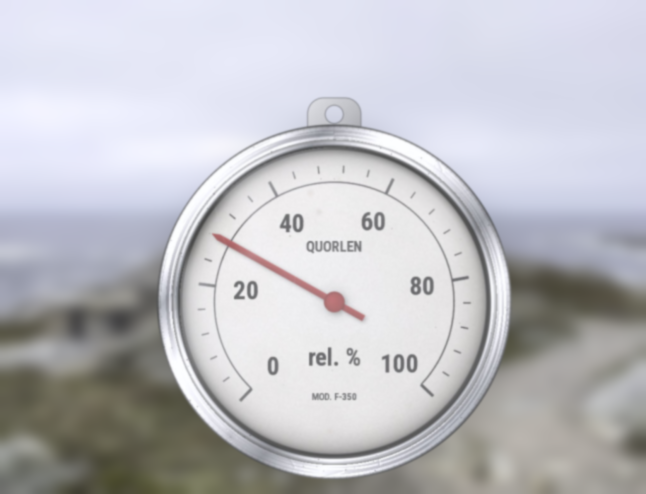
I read 28,%
